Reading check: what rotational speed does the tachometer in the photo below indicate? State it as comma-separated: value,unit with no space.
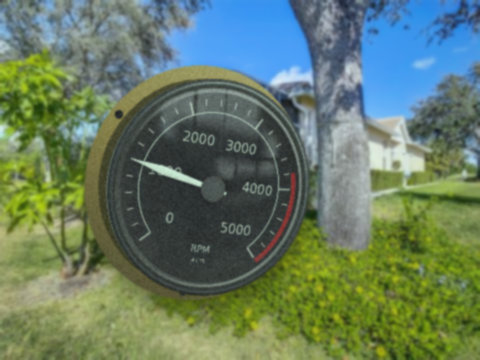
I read 1000,rpm
